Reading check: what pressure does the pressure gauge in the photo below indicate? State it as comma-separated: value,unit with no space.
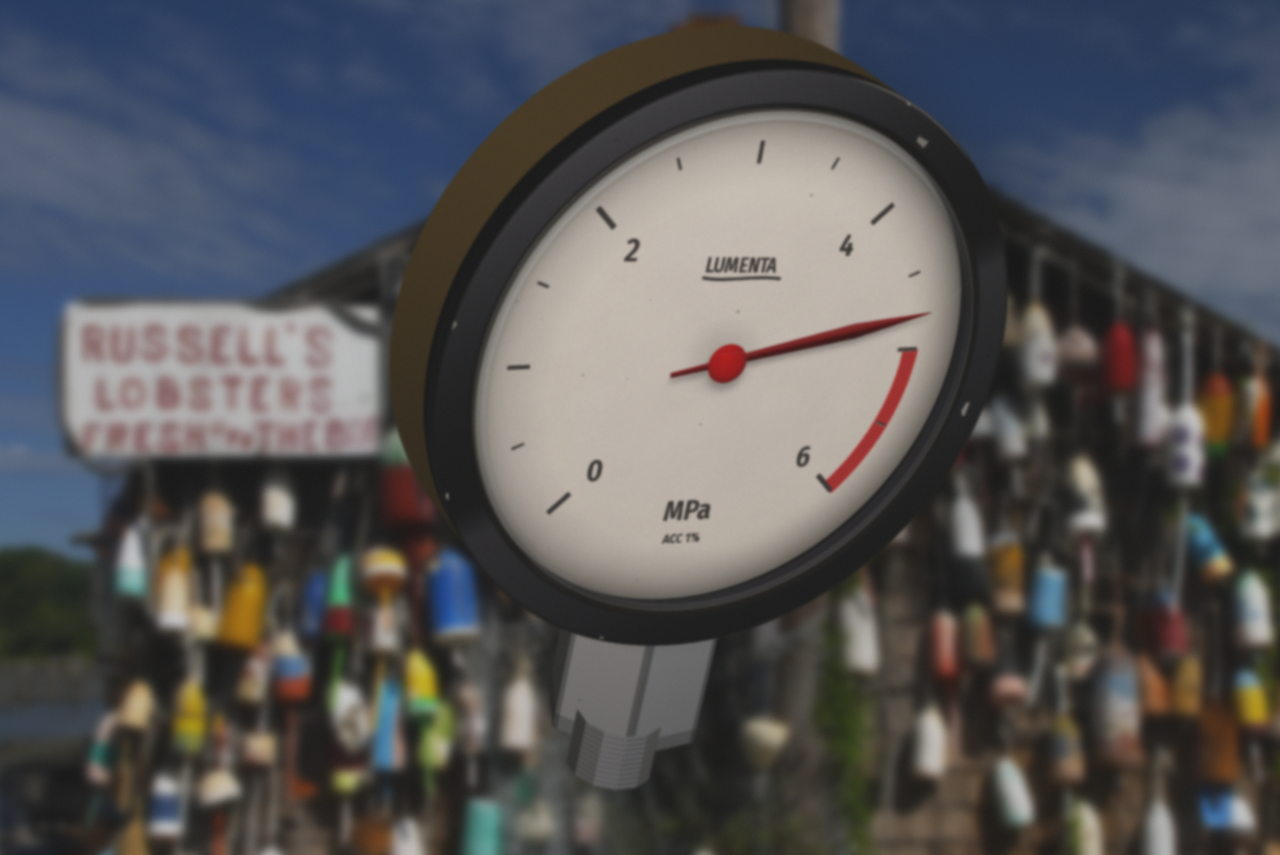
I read 4.75,MPa
